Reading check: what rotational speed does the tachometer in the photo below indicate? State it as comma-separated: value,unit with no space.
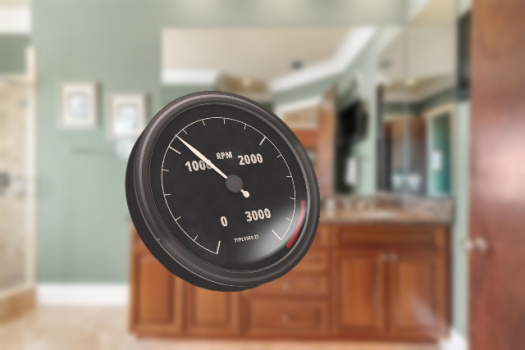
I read 1100,rpm
